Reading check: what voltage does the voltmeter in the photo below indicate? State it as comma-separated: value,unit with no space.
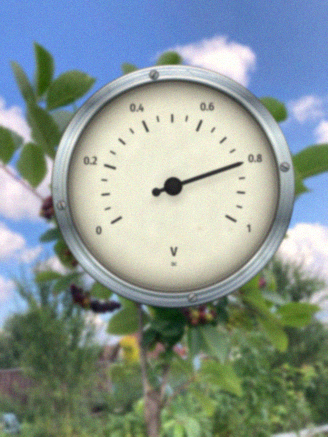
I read 0.8,V
